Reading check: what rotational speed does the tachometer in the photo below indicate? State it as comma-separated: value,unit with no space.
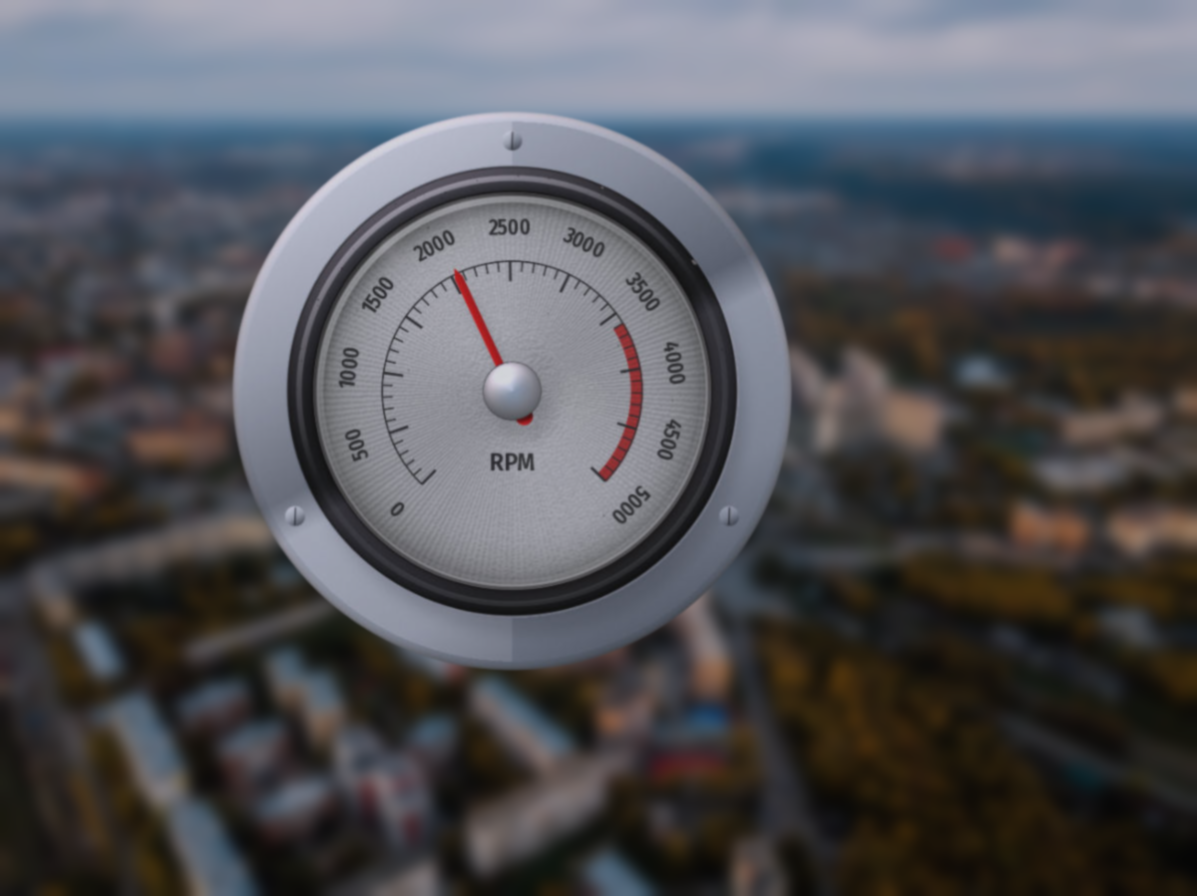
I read 2050,rpm
